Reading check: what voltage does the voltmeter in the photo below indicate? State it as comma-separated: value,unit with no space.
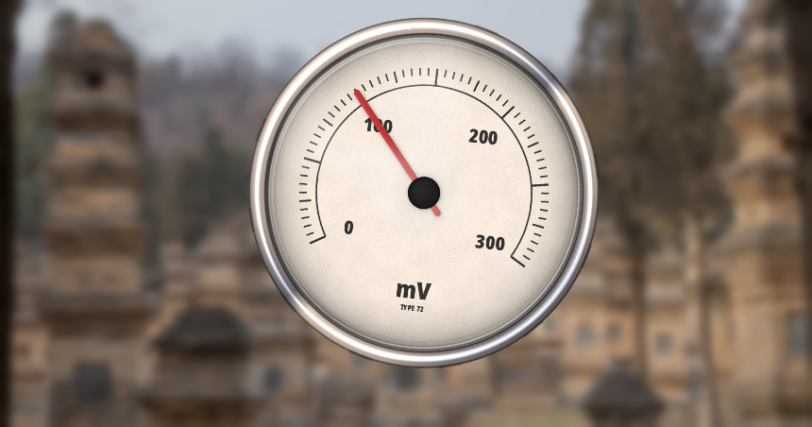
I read 100,mV
